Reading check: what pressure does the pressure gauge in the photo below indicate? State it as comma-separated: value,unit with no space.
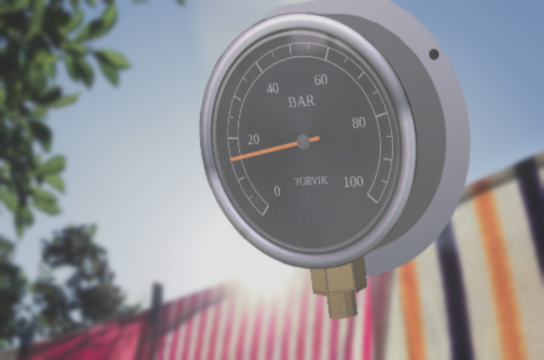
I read 15,bar
